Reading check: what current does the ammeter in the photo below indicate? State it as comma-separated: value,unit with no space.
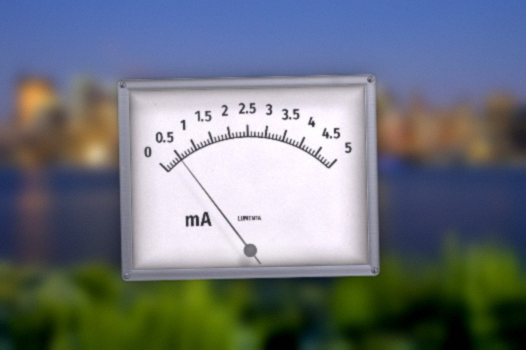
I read 0.5,mA
